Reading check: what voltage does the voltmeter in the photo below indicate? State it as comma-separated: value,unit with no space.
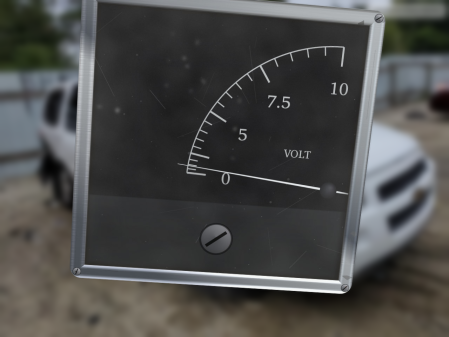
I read 1.5,V
